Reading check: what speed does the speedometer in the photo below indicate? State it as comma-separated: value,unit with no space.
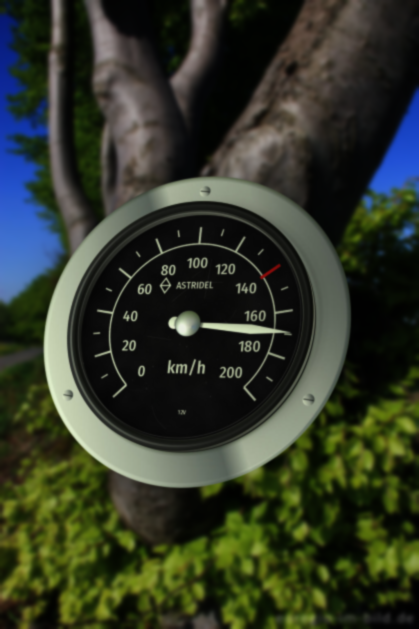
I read 170,km/h
